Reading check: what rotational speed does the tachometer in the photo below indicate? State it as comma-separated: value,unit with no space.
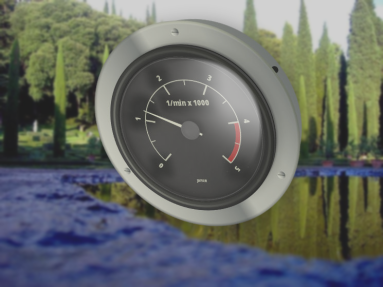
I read 1250,rpm
